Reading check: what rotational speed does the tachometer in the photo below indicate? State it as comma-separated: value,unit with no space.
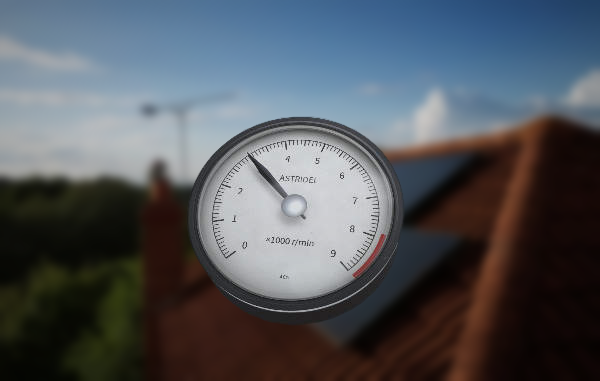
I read 3000,rpm
